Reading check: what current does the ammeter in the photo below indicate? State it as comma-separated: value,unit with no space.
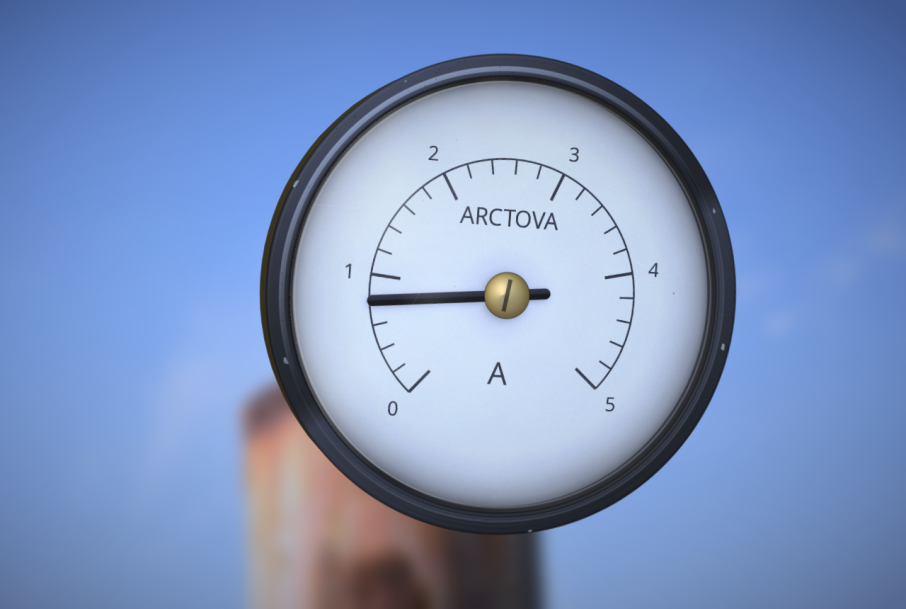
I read 0.8,A
